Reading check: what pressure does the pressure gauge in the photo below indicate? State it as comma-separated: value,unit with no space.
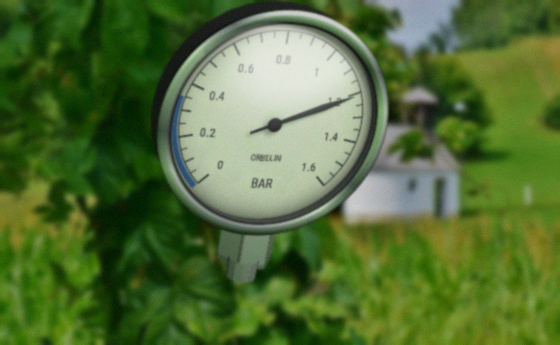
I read 1.2,bar
